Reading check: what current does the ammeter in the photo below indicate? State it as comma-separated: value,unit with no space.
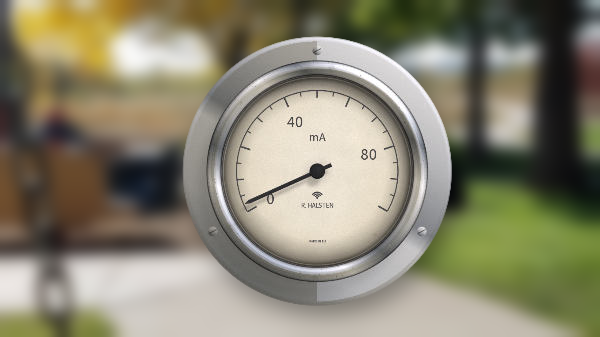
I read 2.5,mA
